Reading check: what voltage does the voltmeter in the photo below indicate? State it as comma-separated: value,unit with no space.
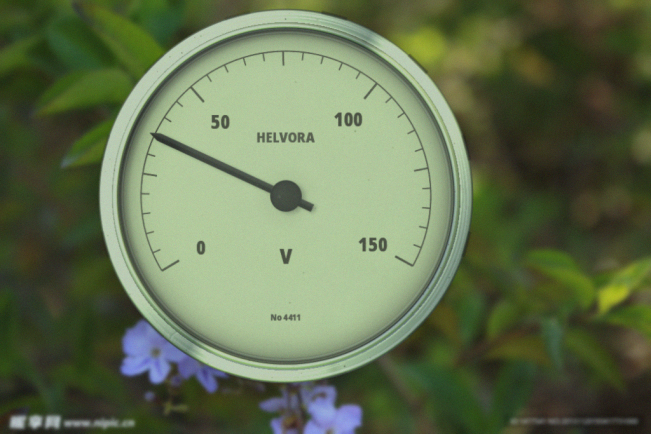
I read 35,V
